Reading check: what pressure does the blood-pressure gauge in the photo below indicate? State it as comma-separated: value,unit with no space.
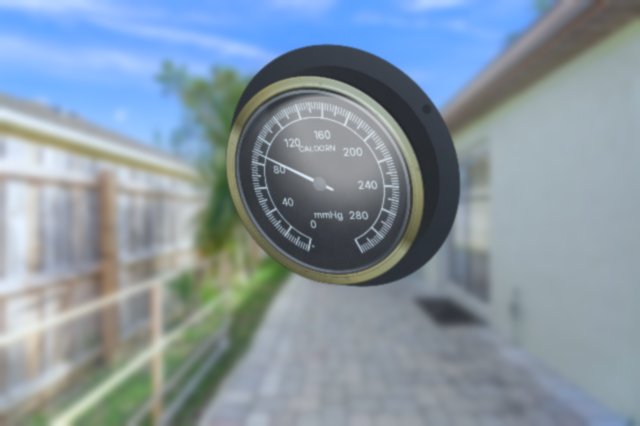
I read 90,mmHg
